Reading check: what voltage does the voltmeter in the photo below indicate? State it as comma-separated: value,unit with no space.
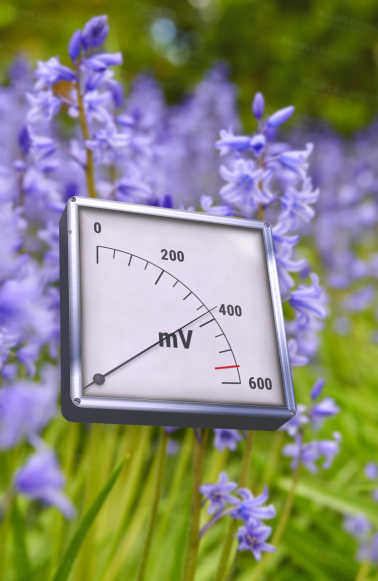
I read 375,mV
